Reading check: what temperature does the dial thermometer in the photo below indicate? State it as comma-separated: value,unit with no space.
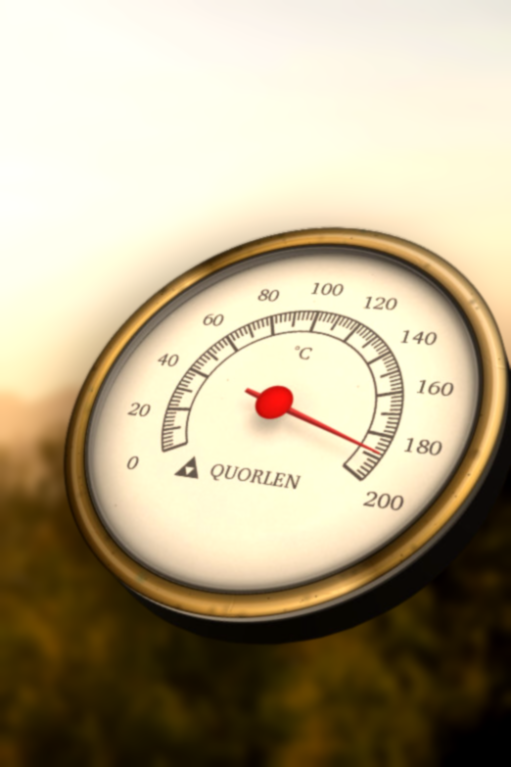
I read 190,°C
